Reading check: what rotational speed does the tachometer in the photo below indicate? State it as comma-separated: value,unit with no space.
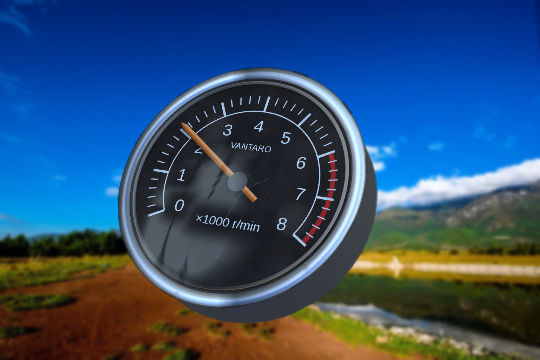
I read 2100,rpm
